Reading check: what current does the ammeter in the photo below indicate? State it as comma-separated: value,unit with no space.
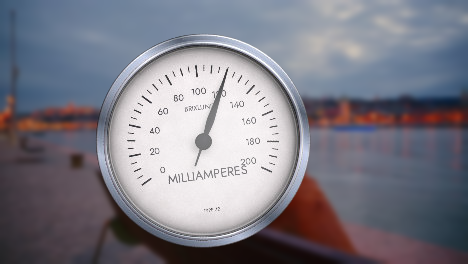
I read 120,mA
